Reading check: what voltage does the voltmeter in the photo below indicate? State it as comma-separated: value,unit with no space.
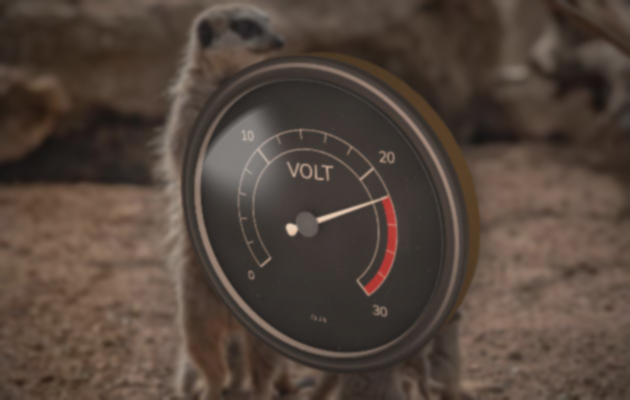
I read 22,V
